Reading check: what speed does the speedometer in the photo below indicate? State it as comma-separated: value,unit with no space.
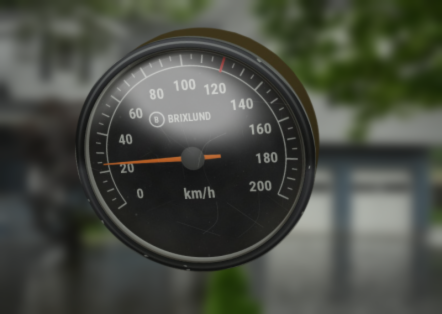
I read 25,km/h
